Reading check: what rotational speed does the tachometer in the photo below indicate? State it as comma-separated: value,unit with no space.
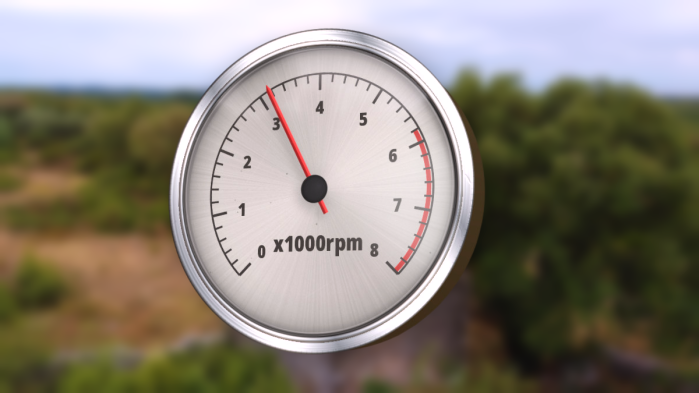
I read 3200,rpm
